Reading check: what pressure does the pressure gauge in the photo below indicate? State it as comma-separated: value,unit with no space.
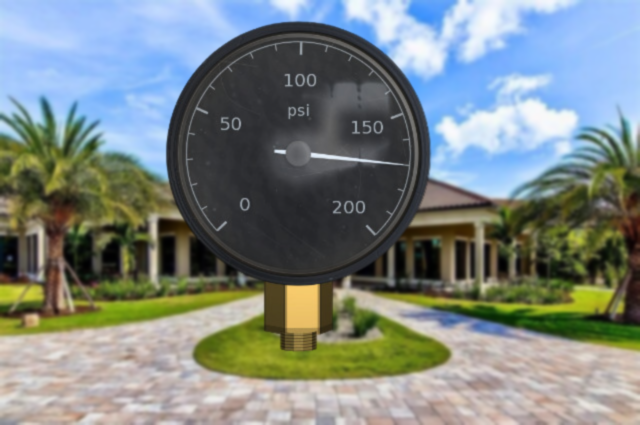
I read 170,psi
